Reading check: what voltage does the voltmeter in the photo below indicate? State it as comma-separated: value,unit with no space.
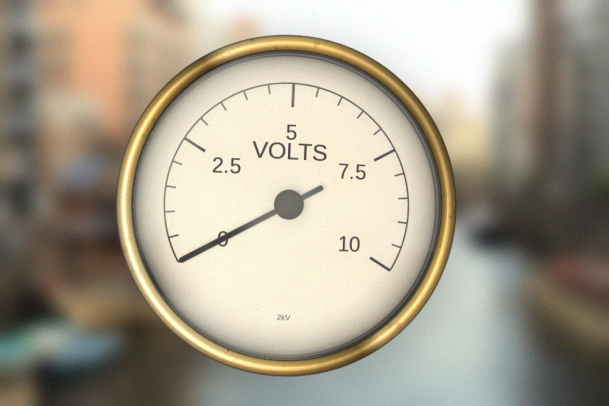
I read 0,V
